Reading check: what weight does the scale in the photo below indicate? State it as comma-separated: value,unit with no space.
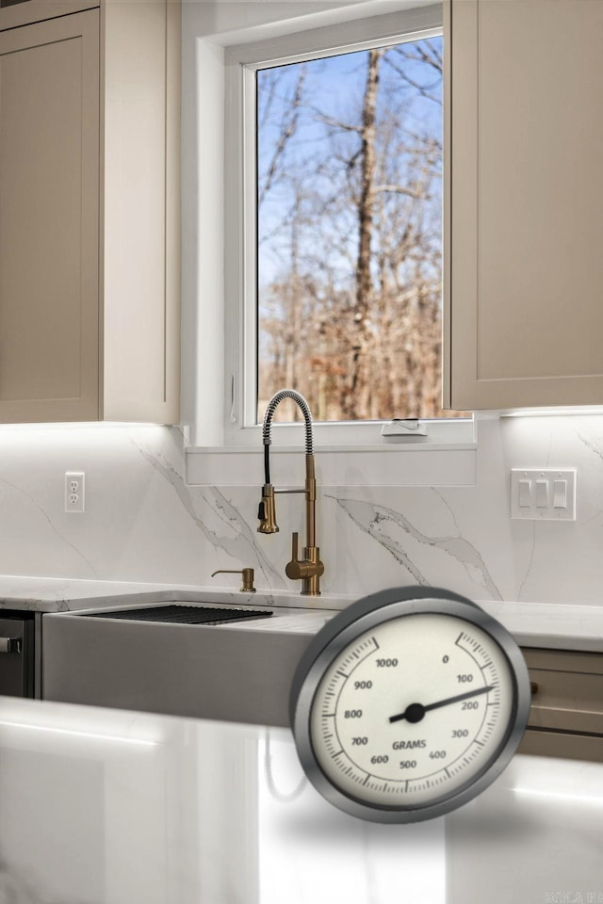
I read 150,g
